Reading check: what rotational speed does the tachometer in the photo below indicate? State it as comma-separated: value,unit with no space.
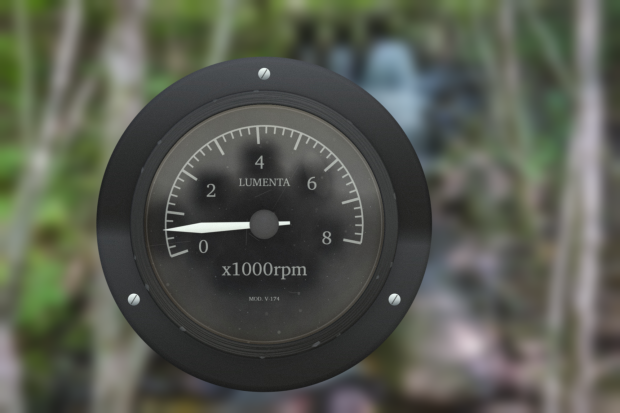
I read 600,rpm
